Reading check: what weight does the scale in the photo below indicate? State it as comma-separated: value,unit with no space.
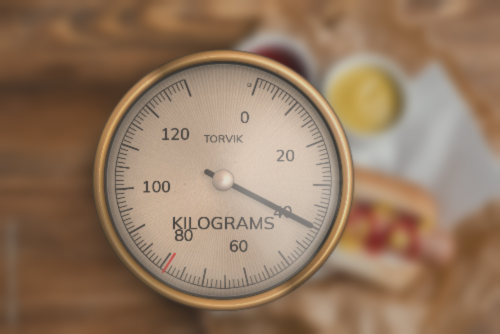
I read 40,kg
